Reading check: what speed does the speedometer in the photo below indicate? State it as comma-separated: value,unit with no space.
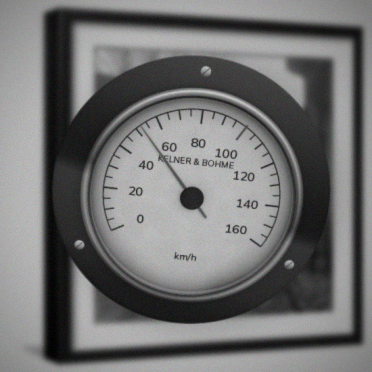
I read 52.5,km/h
